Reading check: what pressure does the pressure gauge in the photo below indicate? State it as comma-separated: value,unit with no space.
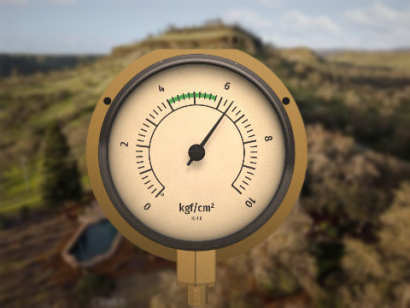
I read 6.4,kg/cm²
